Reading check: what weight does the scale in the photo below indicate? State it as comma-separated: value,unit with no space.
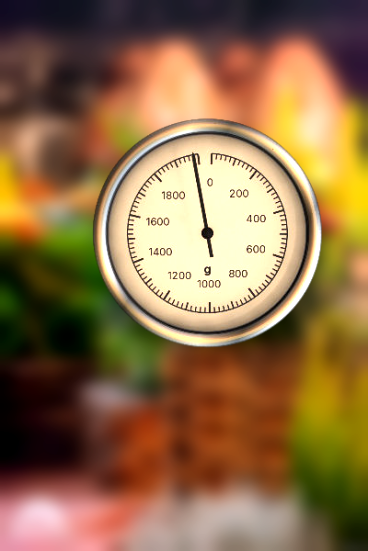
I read 1980,g
